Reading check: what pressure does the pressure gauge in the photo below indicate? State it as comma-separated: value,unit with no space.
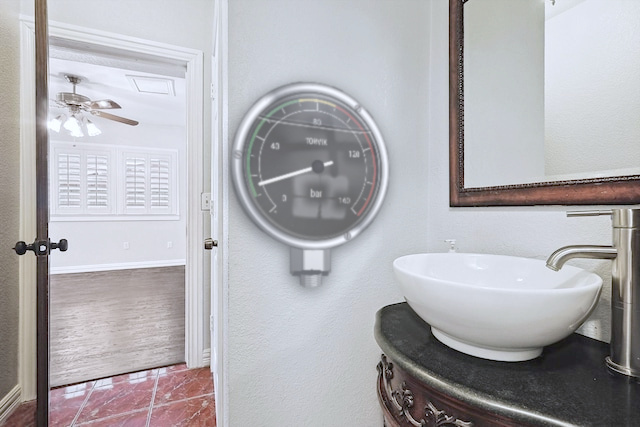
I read 15,bar
